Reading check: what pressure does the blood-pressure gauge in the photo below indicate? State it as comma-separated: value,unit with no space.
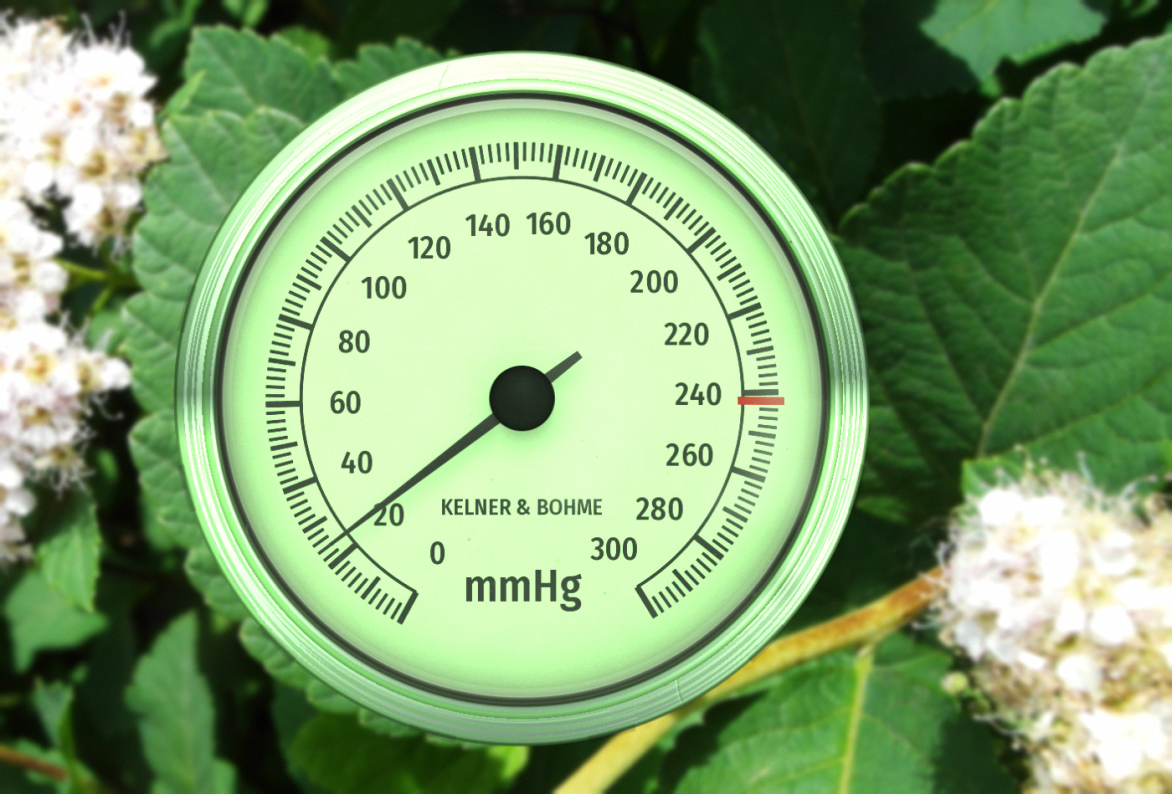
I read 24,mmHg
